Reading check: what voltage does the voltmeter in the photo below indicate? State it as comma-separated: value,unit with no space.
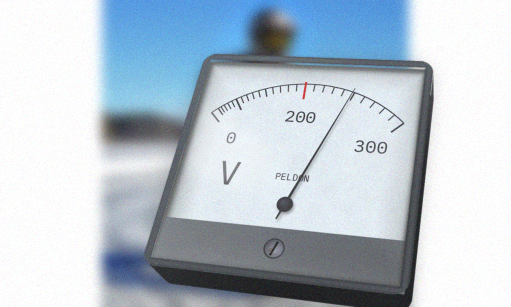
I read 250,V
